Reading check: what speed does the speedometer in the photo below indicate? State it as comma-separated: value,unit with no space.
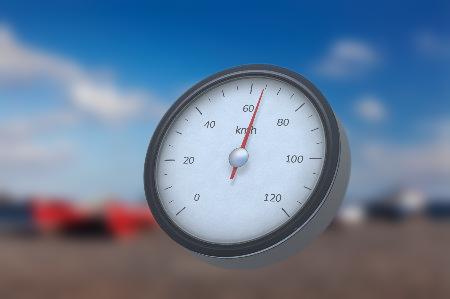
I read 65,km/h
